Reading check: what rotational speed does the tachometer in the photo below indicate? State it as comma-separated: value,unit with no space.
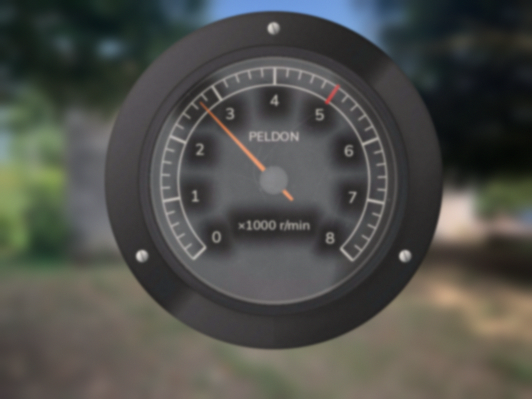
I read 2700,rpm
